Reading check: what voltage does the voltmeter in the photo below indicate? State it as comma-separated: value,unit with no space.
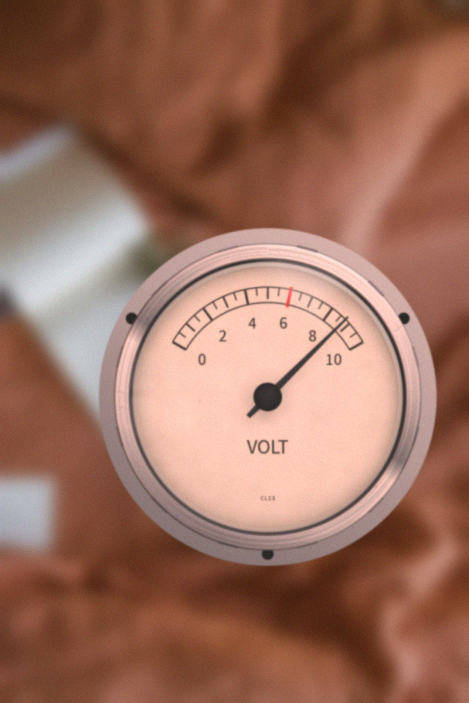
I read 8.75,V
